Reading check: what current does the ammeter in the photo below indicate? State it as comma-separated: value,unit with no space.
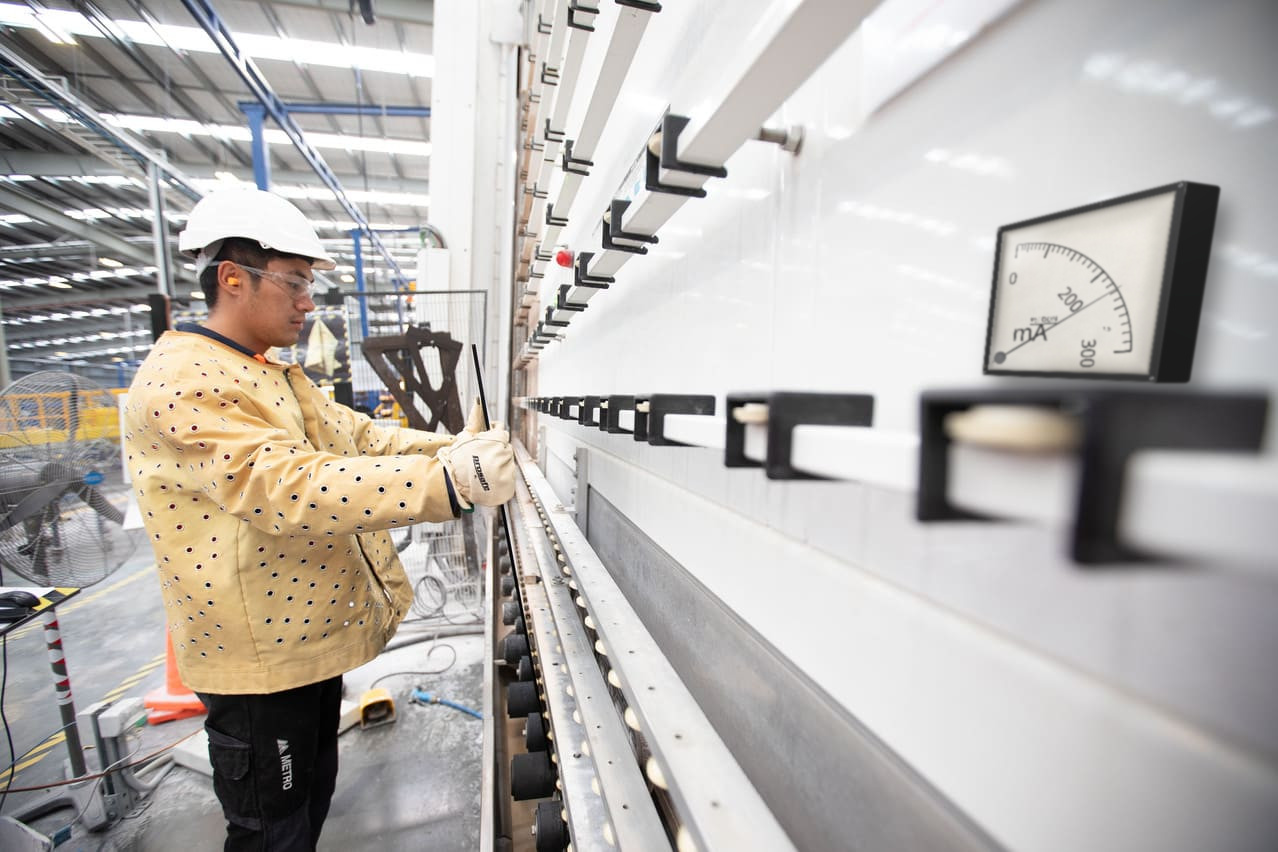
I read 230,mA
